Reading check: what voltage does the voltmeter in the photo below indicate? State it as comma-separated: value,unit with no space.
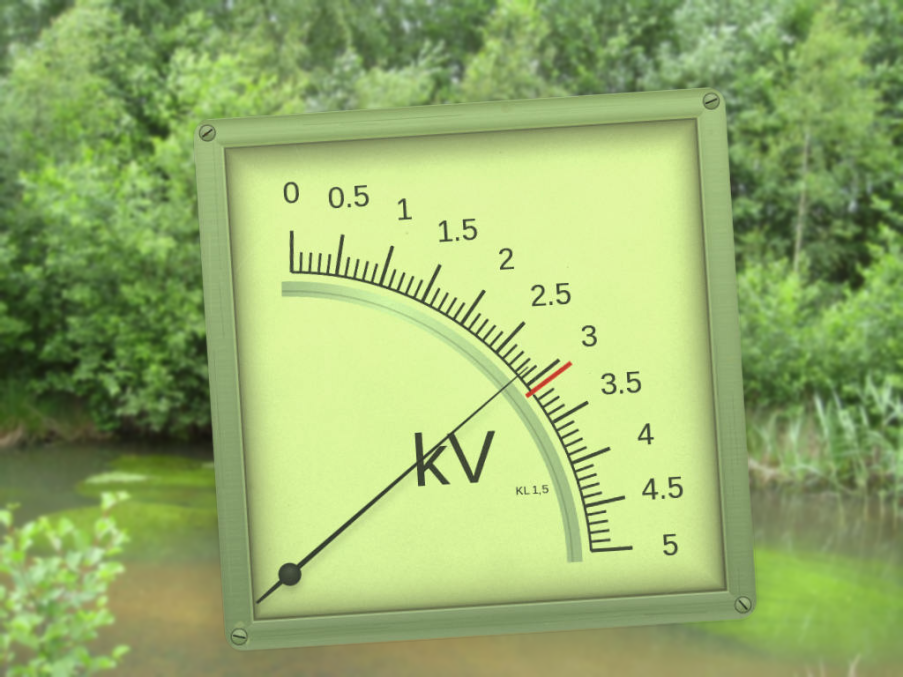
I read 2.85,kV
